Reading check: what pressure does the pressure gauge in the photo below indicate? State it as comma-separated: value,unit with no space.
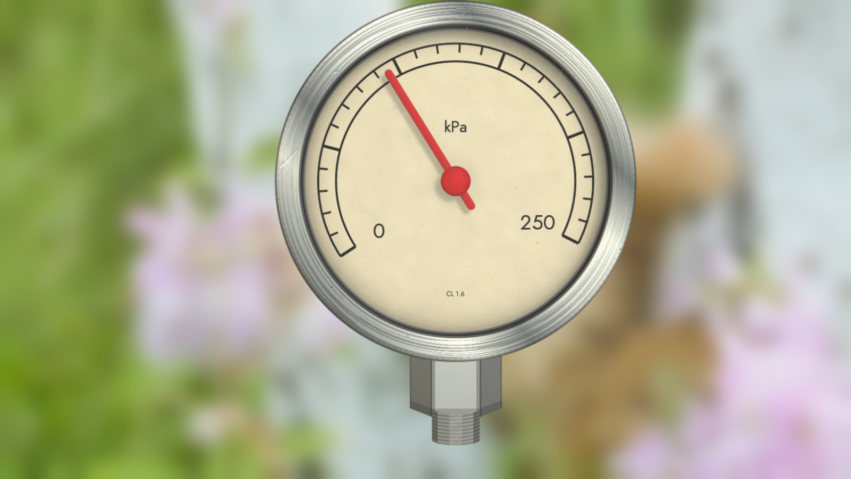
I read 95,kPa
